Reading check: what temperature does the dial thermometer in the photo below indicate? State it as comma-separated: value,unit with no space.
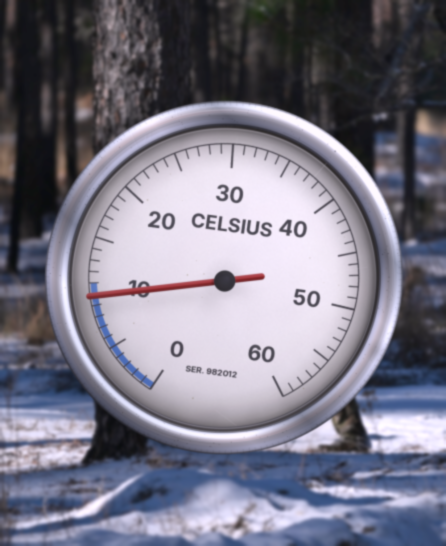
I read 10,°C
